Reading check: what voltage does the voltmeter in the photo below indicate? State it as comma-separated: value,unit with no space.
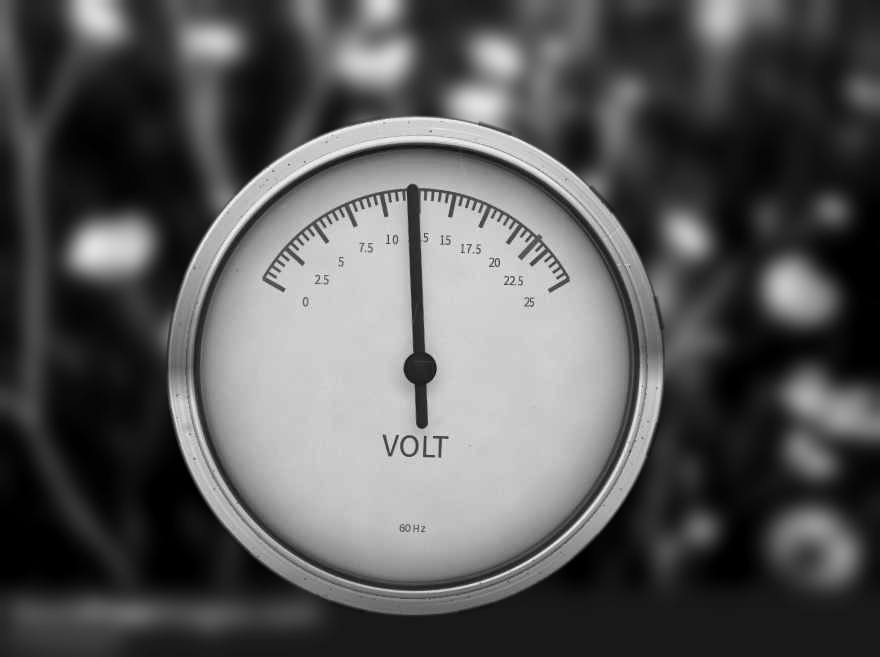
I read 12,V
